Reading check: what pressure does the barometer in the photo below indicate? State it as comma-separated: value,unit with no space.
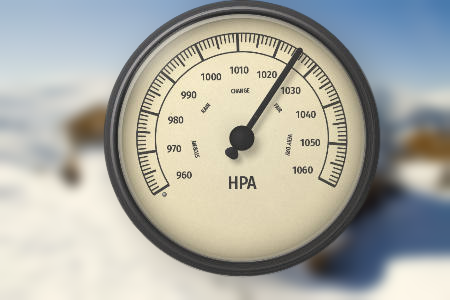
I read 1025,hPa
